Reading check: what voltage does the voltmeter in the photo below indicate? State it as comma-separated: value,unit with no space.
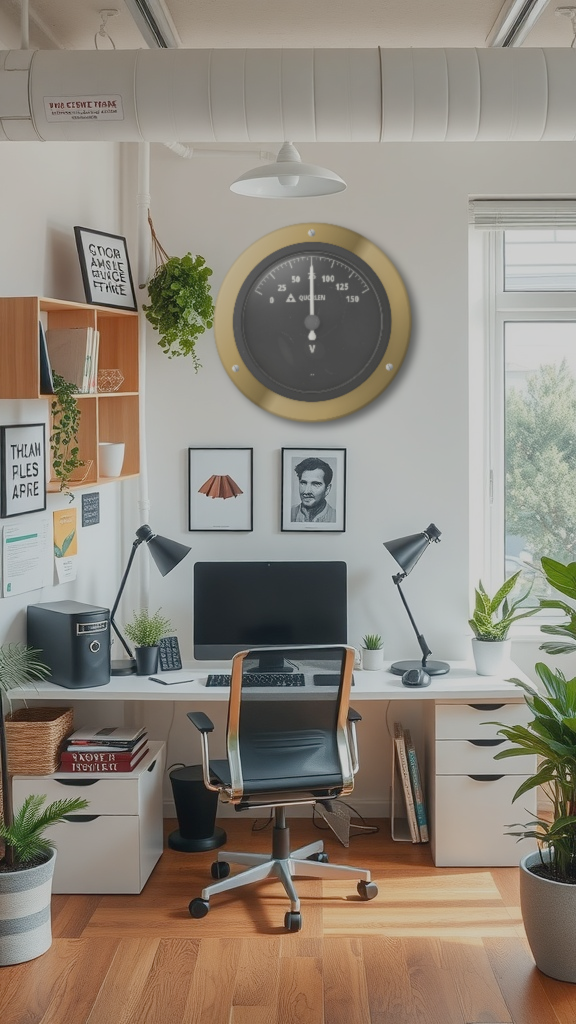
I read 75,V
